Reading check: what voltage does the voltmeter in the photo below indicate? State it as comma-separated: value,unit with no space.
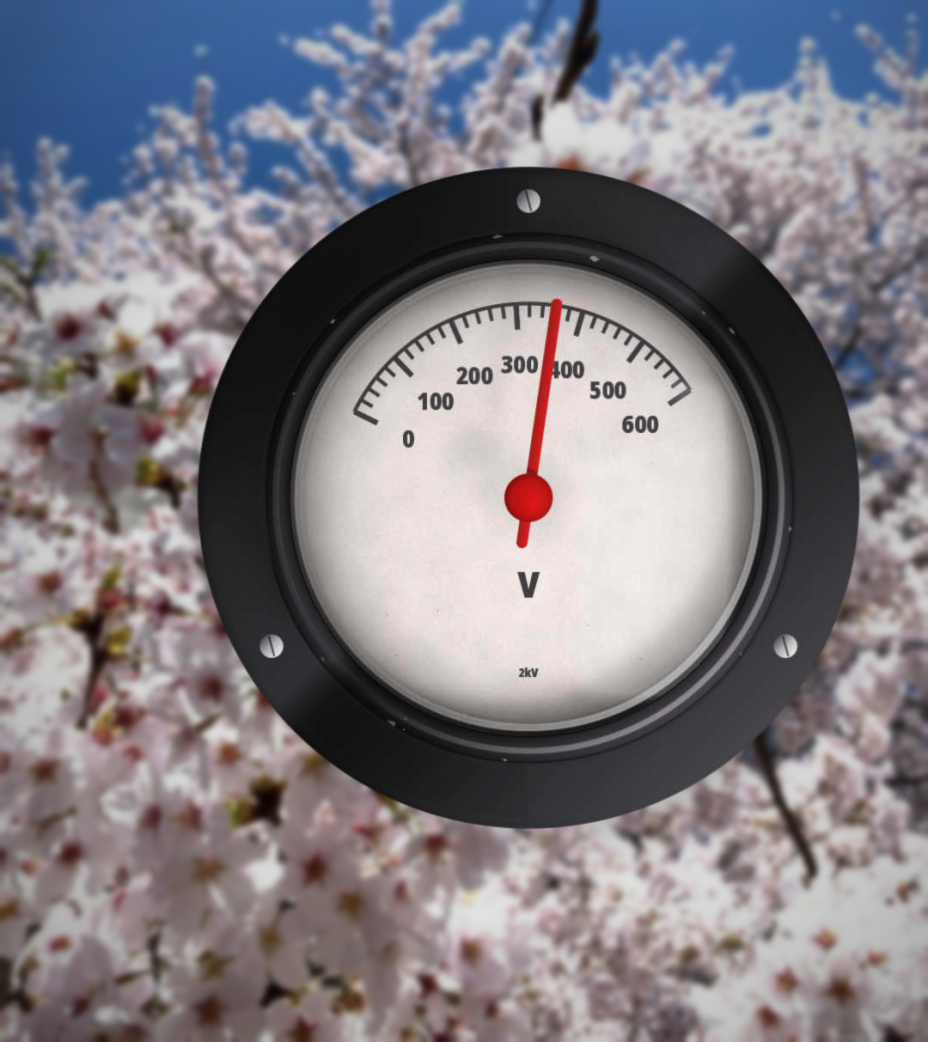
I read 360,V
